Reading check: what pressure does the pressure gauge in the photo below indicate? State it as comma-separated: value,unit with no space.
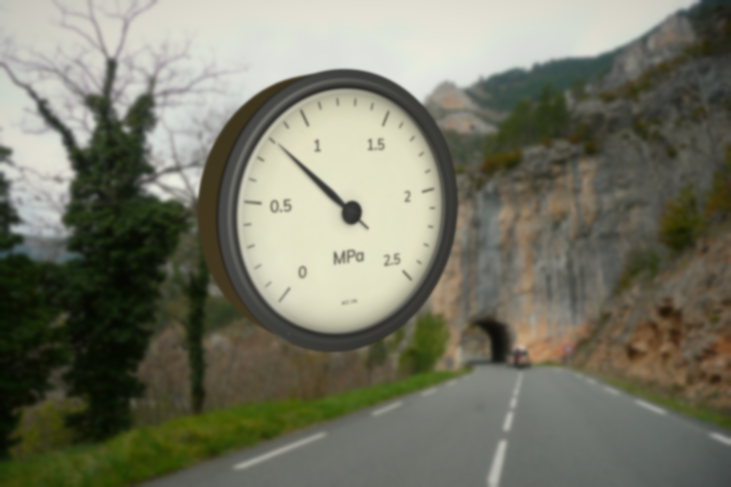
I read 0.8,MPa
